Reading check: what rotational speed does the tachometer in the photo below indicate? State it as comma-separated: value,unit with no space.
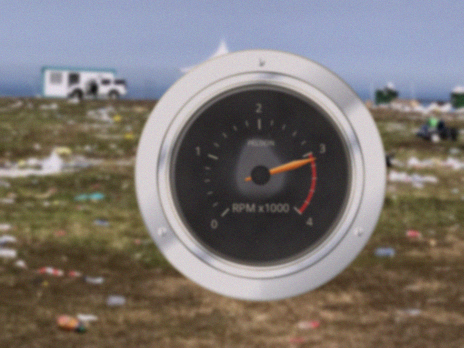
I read 3100,rpm
